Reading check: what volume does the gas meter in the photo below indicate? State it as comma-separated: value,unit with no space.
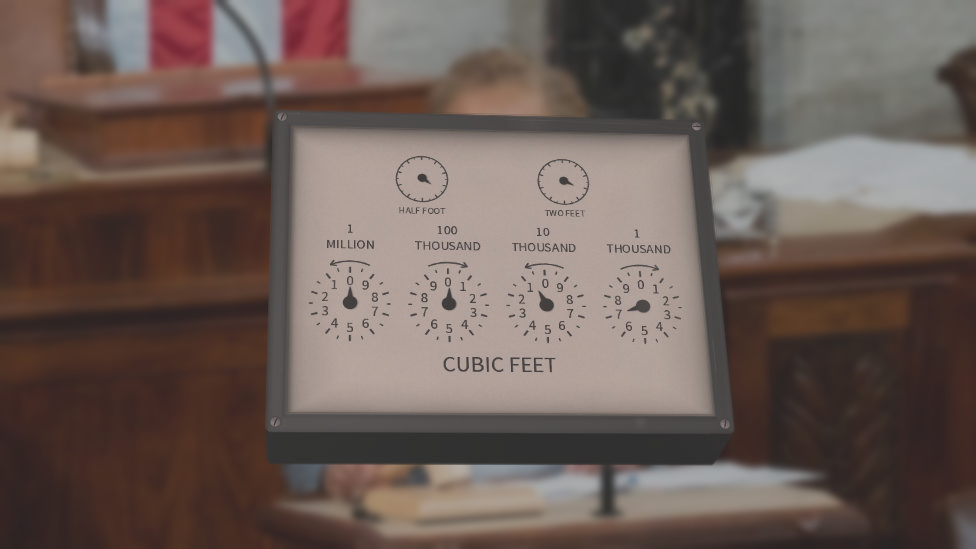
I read 700,ft³
